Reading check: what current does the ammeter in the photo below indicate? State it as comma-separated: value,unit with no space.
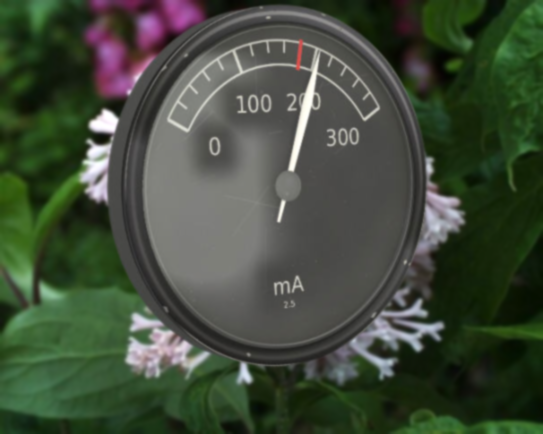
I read 200,mA
